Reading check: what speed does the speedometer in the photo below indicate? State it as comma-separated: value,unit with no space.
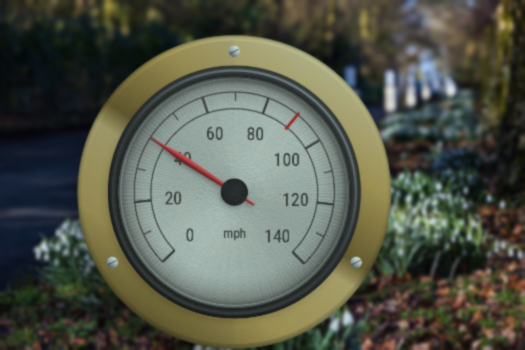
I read 40,mph
